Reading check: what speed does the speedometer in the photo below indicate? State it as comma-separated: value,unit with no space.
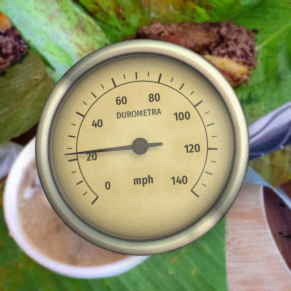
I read 22.5,mph
